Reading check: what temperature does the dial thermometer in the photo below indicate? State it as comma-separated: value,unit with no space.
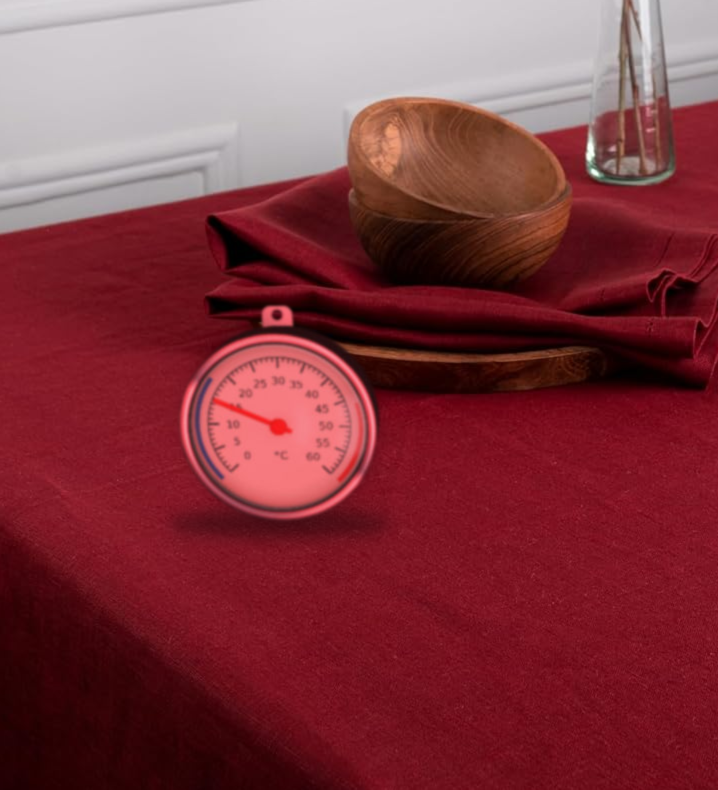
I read 15,°C
